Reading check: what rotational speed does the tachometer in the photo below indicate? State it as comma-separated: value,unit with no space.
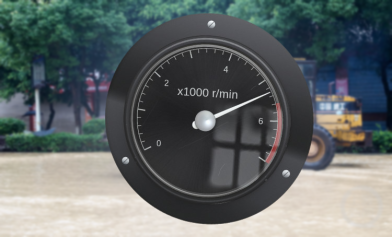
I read 5300,rpm
